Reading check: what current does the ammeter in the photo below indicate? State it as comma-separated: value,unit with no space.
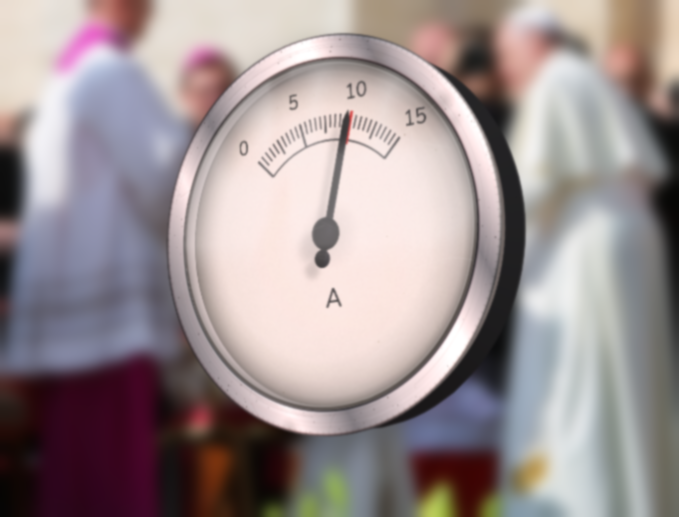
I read 10,A
